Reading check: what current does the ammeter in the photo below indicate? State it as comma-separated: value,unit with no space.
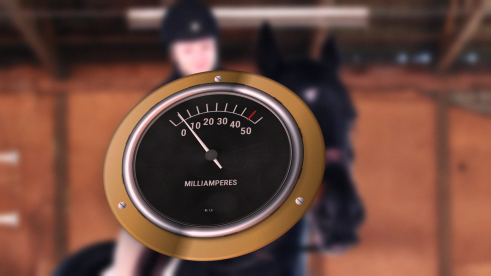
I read 5,mA
